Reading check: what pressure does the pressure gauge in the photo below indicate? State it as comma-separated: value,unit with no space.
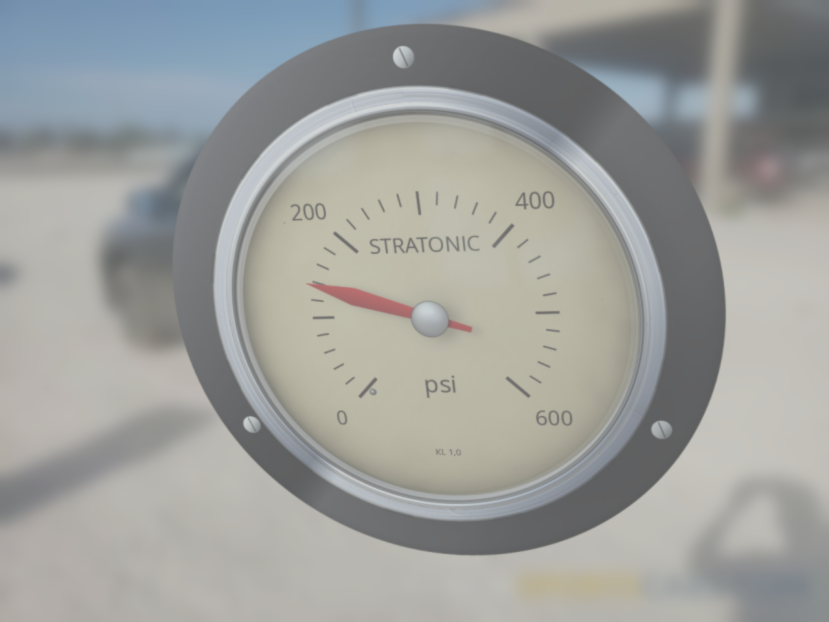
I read 140,psi
